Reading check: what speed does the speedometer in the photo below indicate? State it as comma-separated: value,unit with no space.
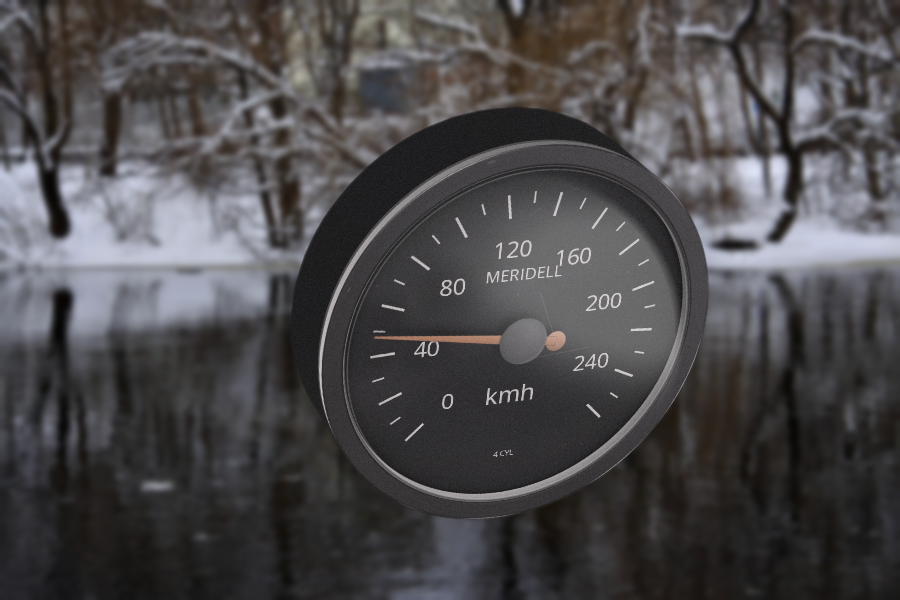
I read 50,km/h
